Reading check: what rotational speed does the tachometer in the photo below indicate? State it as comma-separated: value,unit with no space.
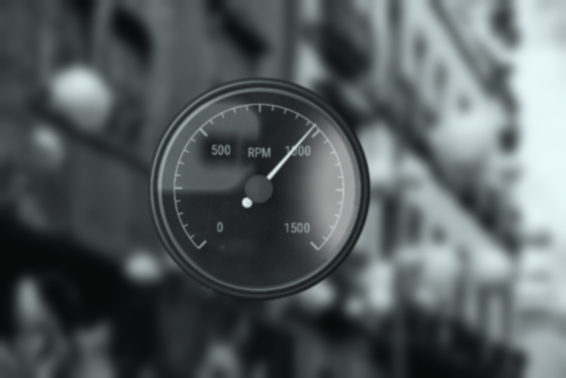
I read 975,rpm
